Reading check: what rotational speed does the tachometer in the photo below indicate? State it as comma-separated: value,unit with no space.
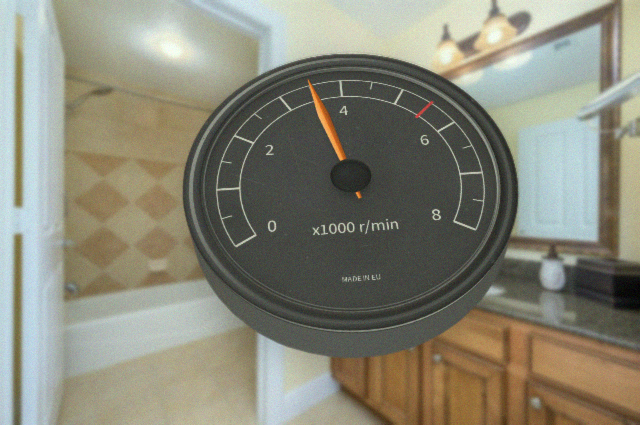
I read 3500,rpm
